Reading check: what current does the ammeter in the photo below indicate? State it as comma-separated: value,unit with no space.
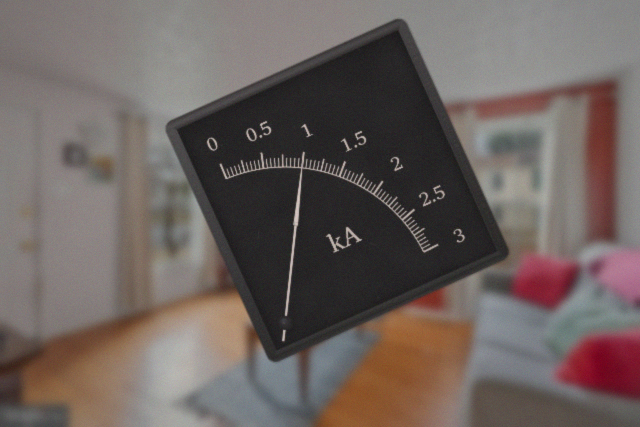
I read 1,kA
